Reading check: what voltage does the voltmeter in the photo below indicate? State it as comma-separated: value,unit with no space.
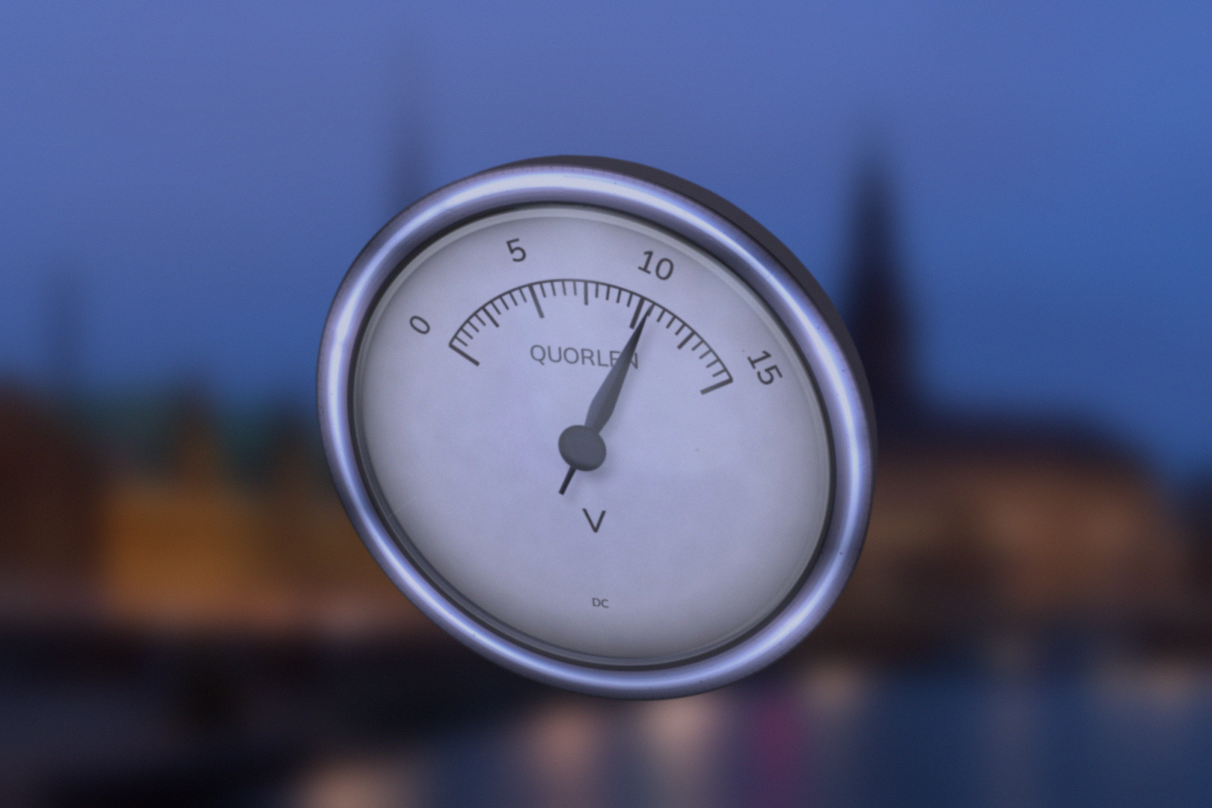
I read 10.5,V
